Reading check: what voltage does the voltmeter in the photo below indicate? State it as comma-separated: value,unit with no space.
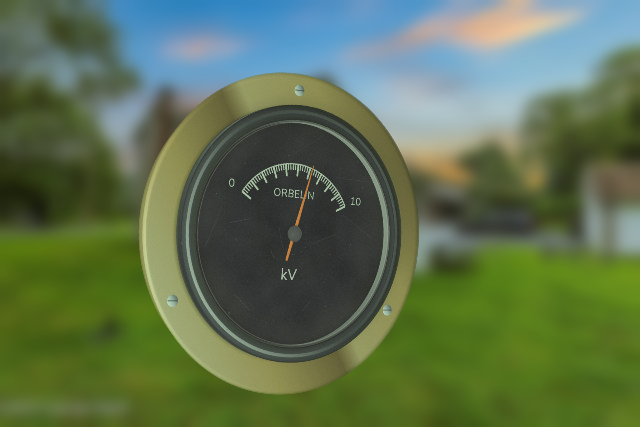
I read 6,kV
